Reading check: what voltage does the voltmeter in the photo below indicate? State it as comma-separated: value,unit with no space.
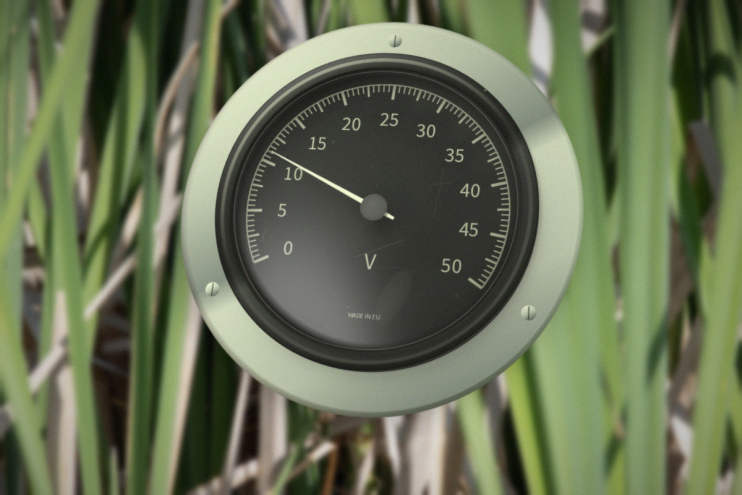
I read 11,V
